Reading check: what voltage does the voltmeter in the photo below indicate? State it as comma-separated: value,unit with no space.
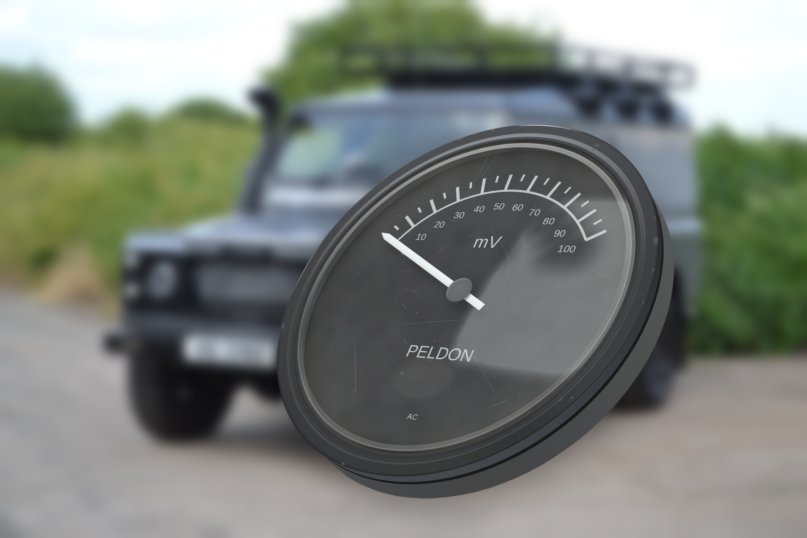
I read 0,mV
